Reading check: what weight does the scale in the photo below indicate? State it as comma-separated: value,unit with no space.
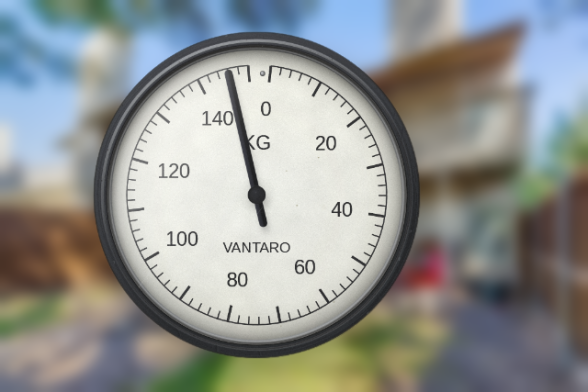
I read 146,kg
